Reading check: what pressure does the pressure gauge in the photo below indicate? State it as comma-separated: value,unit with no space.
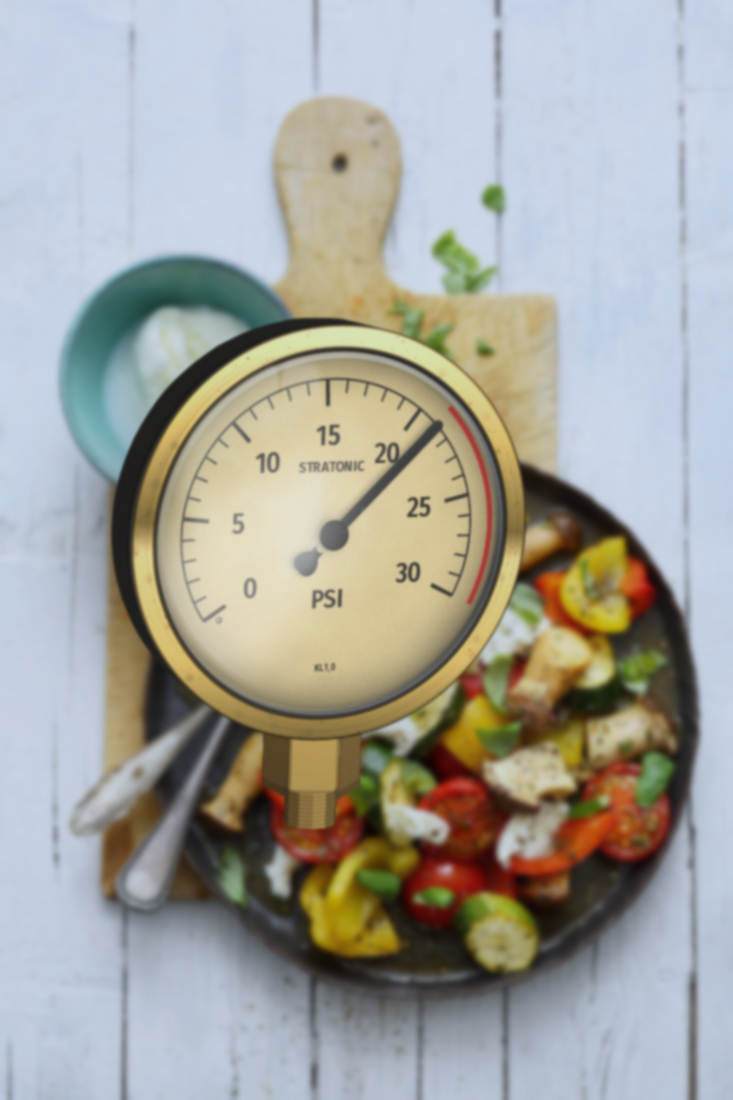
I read 21,psi
